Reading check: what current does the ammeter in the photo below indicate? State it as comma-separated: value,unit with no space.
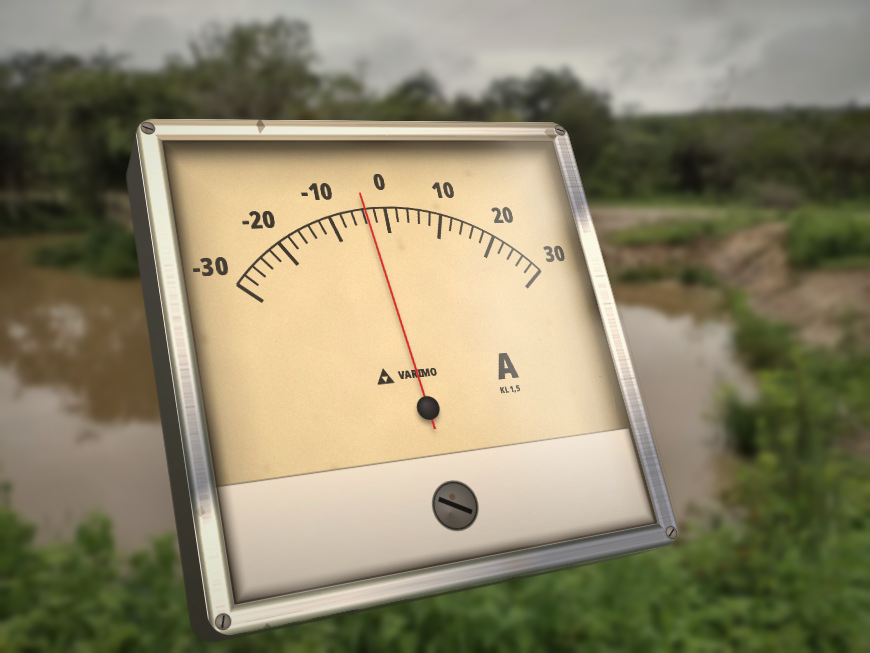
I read -4,A
